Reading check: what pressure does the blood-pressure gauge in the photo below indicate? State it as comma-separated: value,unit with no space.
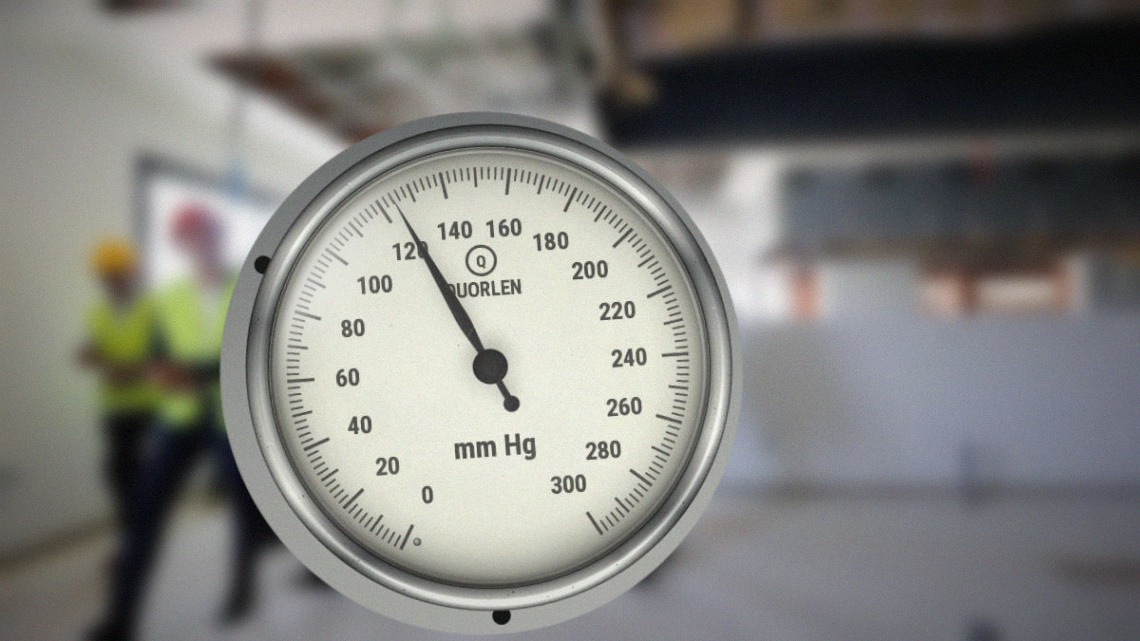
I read 124,mmHg
